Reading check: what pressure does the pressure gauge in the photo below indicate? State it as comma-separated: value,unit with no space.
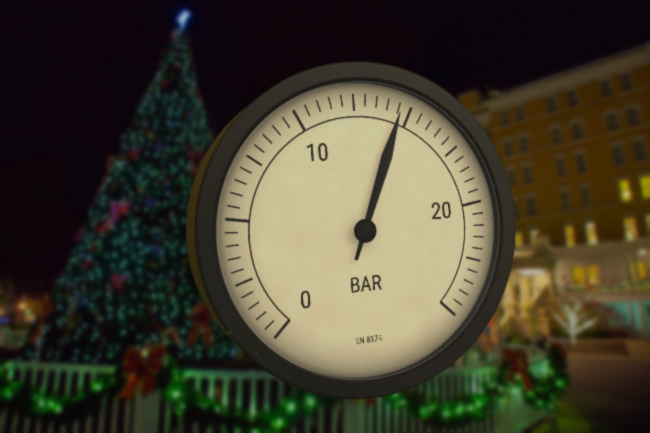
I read 14.5,bar
